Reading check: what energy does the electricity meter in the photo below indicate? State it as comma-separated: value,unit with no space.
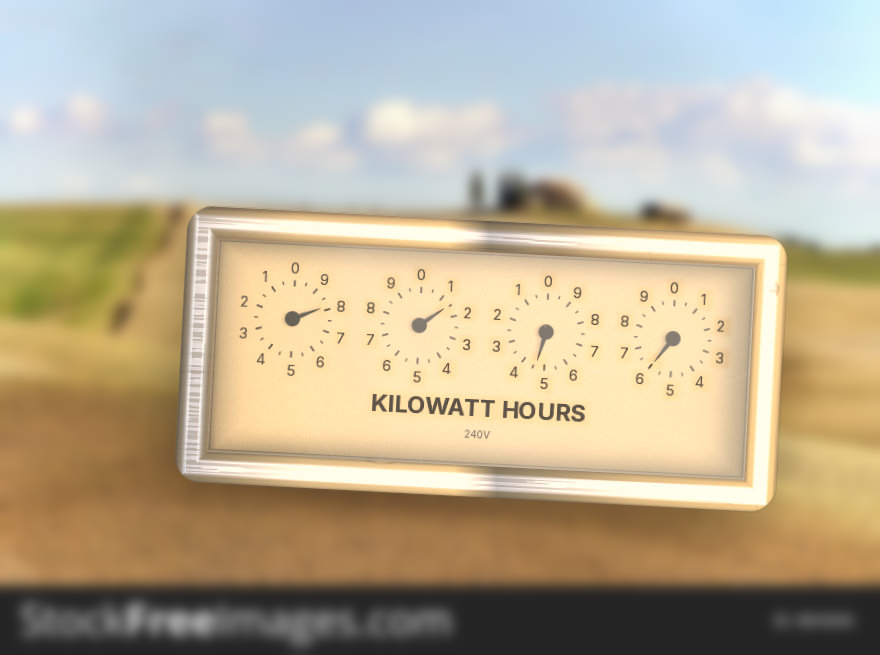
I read 8146,kWh
